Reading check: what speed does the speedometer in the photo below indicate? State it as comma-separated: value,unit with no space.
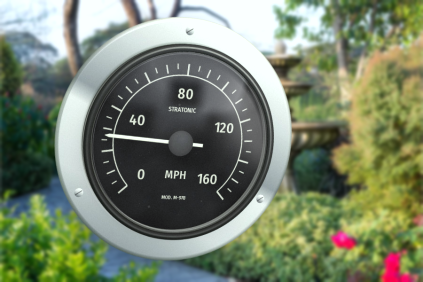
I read 27.5,mph
